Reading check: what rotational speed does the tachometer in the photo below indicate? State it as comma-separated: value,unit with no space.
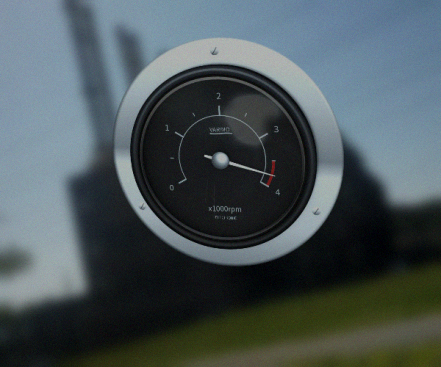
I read 3750,rpm
